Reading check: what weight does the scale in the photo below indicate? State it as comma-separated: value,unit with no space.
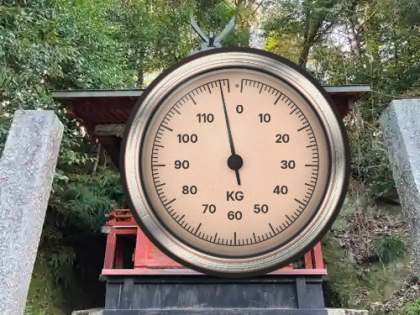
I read 118,kg
